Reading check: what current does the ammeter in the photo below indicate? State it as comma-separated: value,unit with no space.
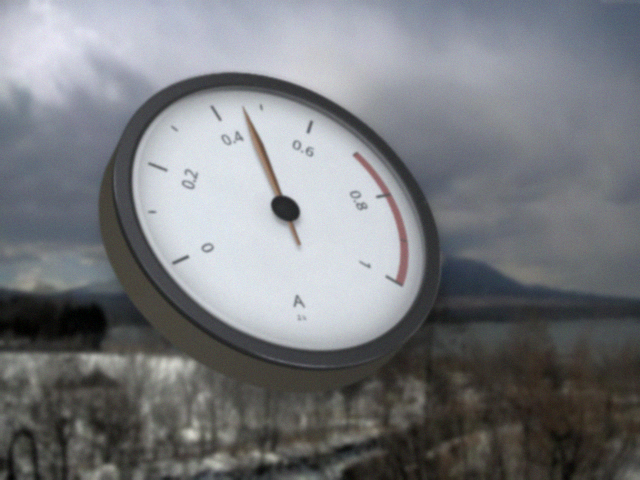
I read 0.45,A
